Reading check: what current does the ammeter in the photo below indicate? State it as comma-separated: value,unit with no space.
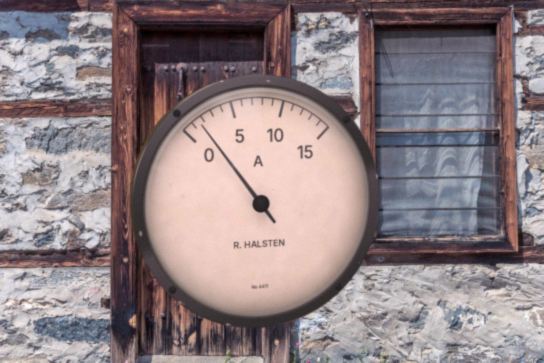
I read 1.5,A
